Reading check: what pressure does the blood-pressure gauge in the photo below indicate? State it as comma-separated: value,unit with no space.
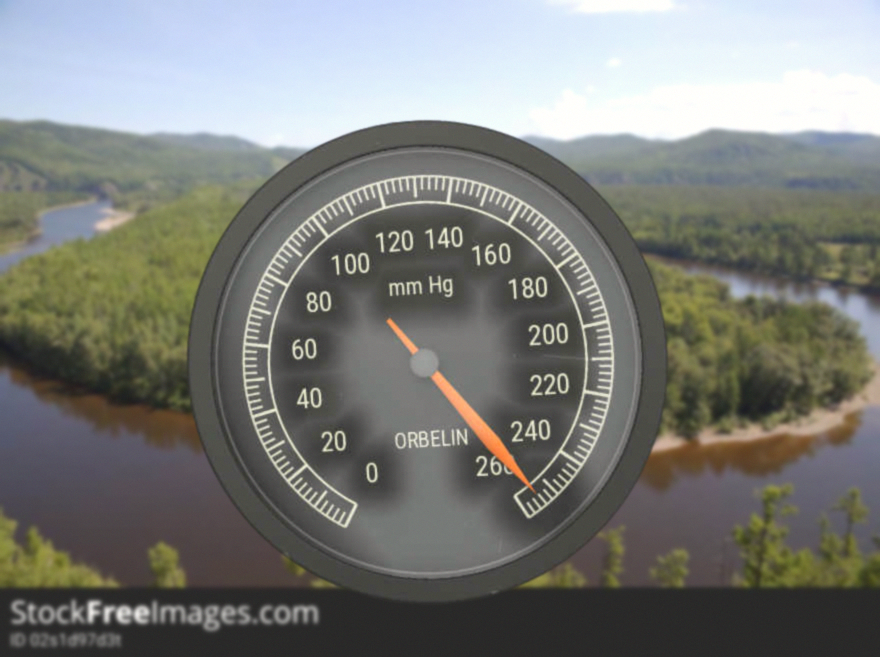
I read 254,mmHg
